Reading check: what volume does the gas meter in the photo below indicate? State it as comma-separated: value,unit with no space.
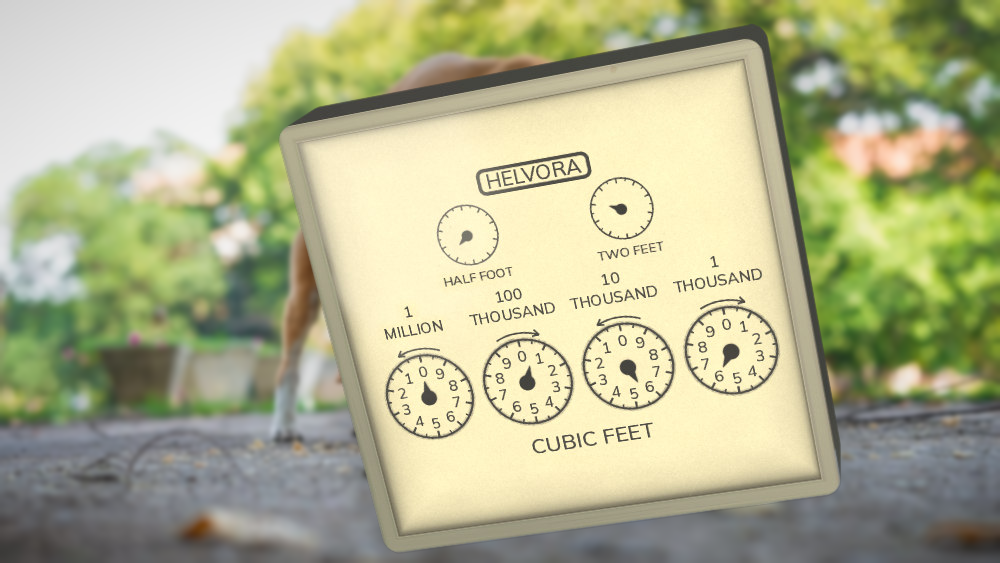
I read 5600,ft³
